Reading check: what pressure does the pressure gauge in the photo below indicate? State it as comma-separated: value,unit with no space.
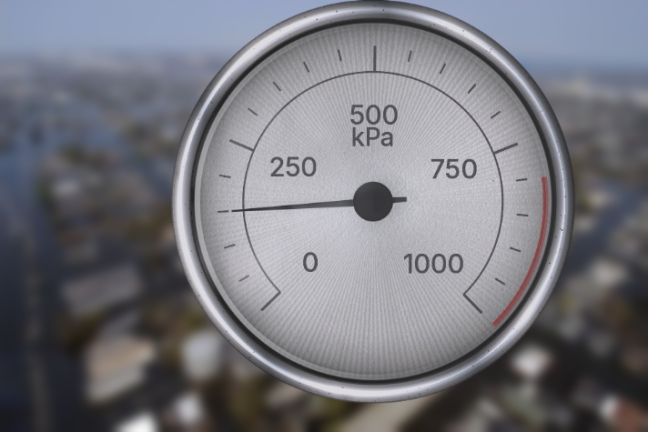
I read 150,kPa
